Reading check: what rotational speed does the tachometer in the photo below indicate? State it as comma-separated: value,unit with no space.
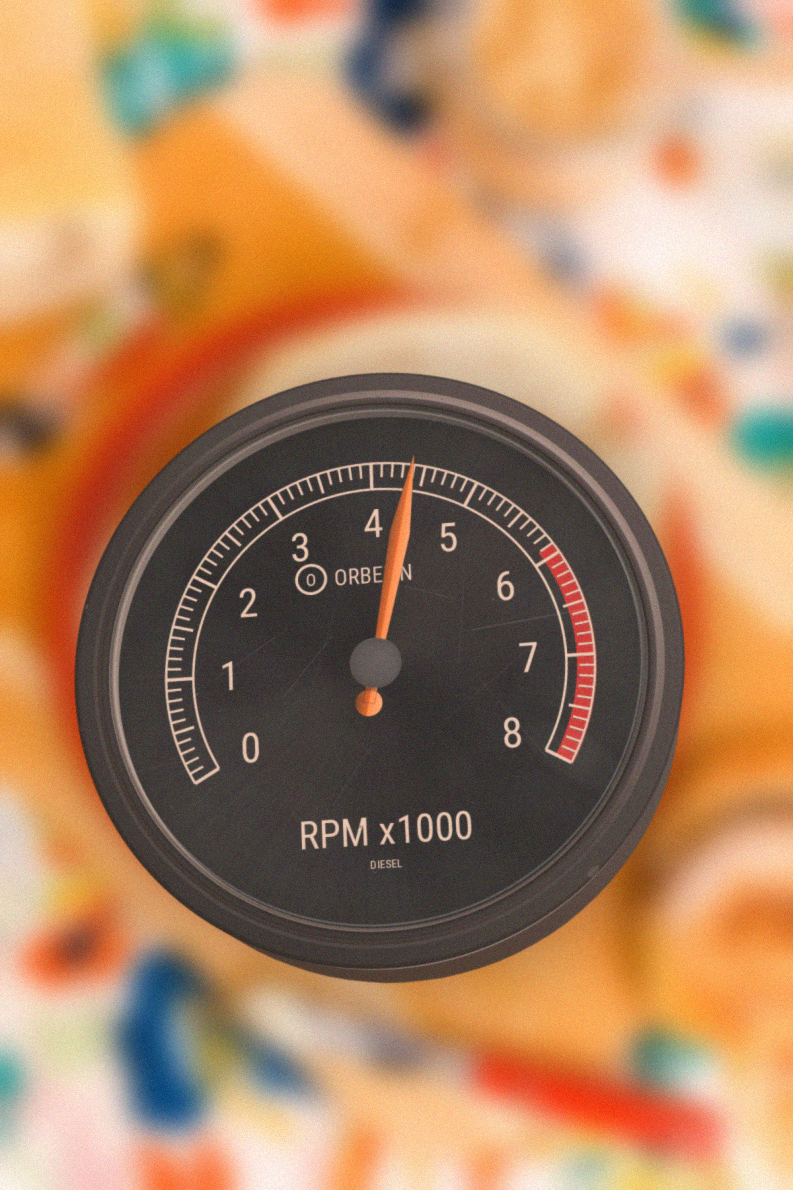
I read 4400,rpm
